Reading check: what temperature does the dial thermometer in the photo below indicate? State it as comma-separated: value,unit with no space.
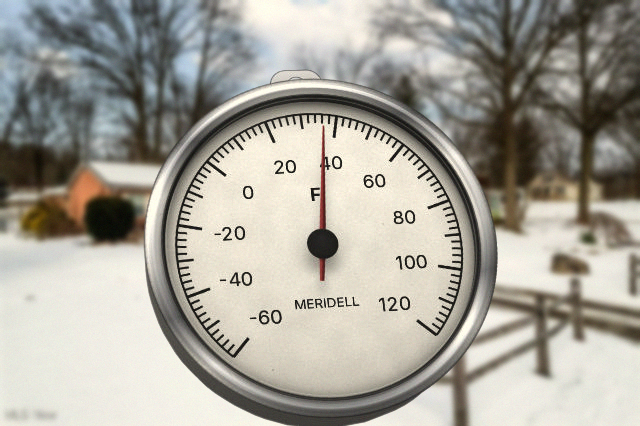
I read 36,°F
